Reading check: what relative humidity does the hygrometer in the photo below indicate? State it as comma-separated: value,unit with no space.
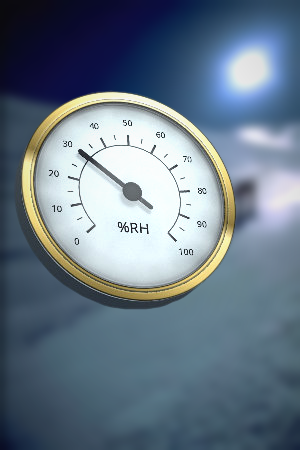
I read 30,%
